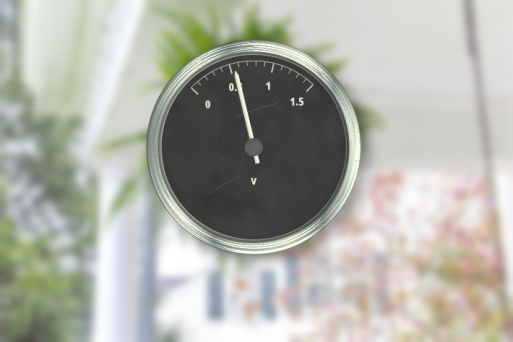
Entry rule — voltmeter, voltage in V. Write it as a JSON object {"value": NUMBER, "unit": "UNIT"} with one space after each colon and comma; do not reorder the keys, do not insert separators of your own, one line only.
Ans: {"value": 0.55, "unit": "V"}
